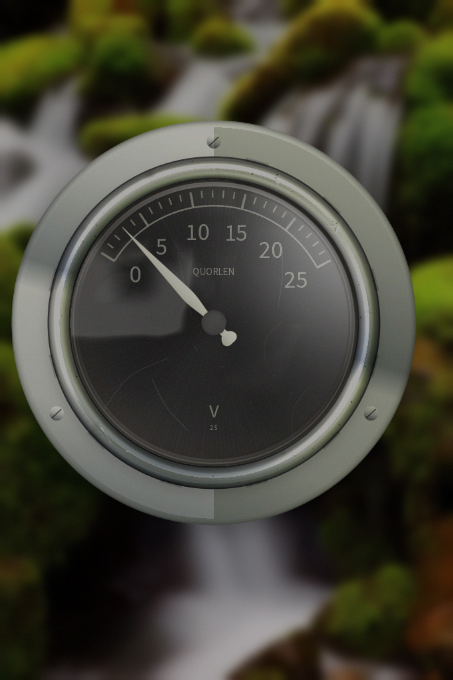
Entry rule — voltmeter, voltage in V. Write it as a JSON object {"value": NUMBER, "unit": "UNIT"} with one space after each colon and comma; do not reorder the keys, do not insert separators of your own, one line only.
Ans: {"value": 3, "unit": "V"}
